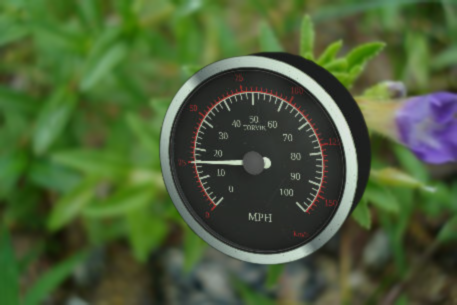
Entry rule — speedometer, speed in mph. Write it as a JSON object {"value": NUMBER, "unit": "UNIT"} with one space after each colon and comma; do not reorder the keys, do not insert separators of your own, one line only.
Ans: {"value": 16, "unit": "mph"}
